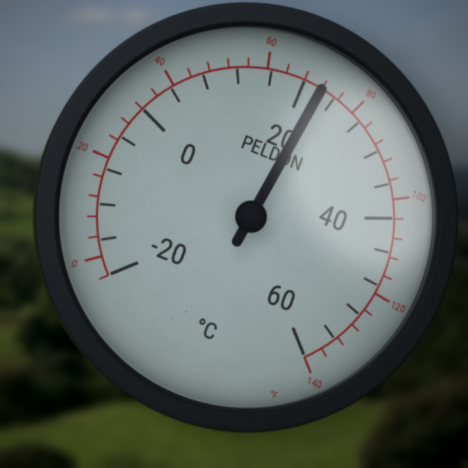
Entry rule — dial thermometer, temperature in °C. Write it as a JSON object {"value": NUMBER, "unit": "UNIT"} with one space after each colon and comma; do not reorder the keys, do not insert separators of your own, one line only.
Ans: {"value": 22, "unit": "°C"}
